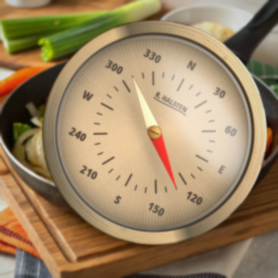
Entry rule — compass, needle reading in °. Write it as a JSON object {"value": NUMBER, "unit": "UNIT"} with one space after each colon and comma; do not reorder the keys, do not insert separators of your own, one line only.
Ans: {"value": 130, "unit": "°"}
